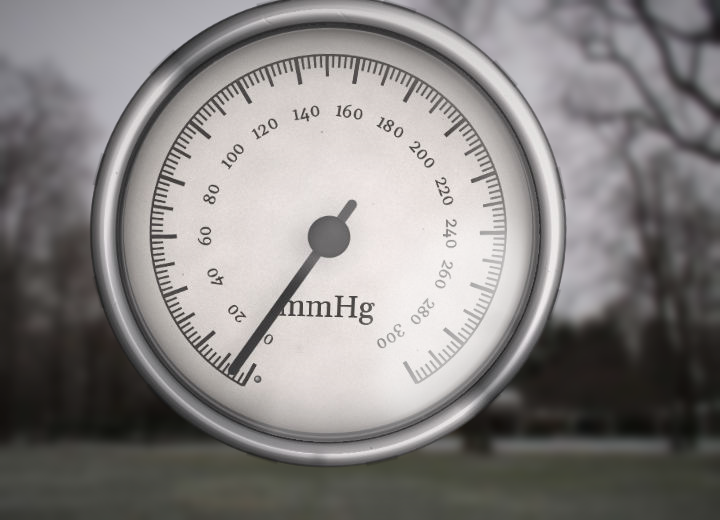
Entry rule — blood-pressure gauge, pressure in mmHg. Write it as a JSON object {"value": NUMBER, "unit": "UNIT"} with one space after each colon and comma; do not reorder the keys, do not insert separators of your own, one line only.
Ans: {"value": 6, "unit": "mmHg"}
